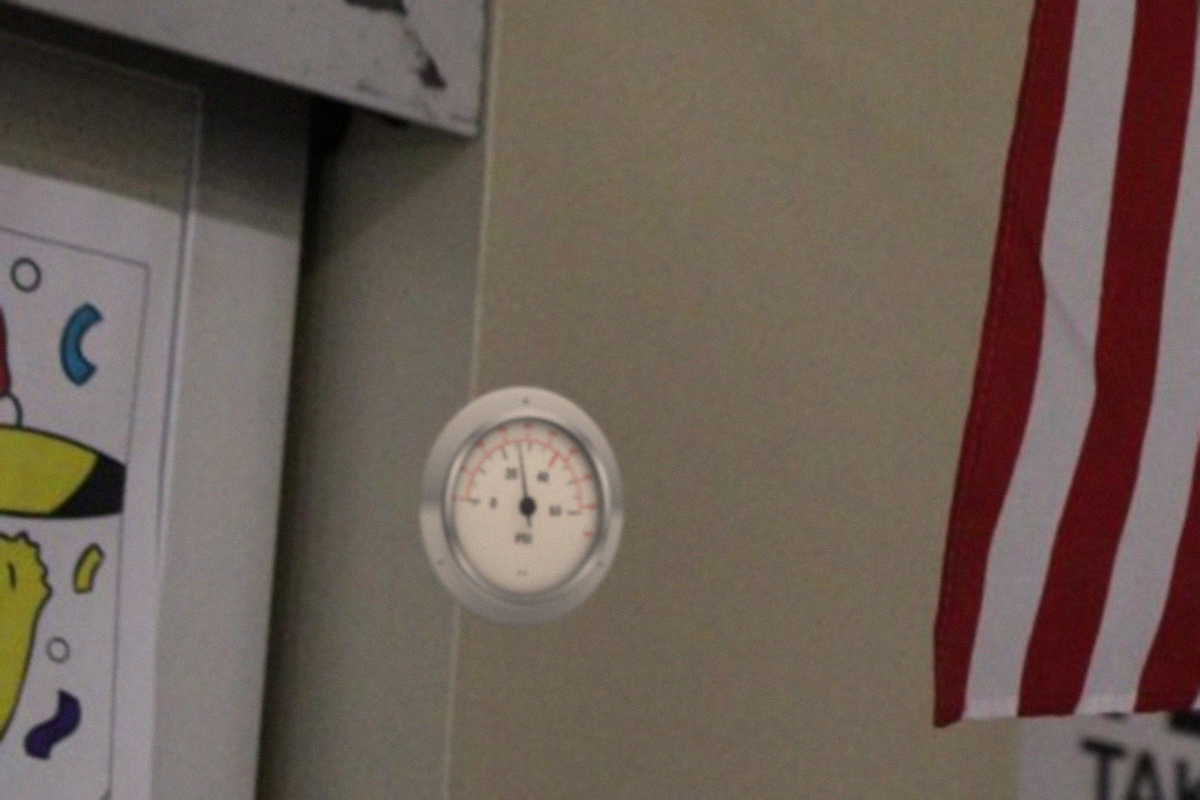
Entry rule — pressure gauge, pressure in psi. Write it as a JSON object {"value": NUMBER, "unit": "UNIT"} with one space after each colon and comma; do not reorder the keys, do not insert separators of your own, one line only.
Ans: {"value": 25, "unit": "psi"}
